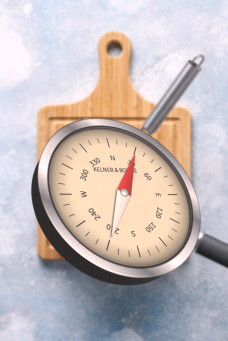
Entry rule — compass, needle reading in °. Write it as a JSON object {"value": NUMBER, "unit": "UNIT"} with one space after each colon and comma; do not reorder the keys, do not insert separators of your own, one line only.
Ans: {"value": 30, "unit": "°"}
